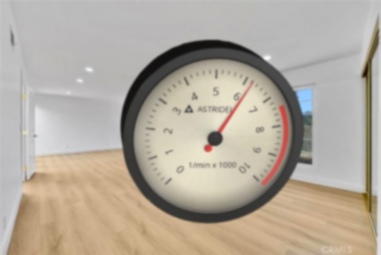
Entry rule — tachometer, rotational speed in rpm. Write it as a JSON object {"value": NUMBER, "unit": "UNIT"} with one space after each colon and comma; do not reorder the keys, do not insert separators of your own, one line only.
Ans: {"value": 6200, "unit": "rpm"}
